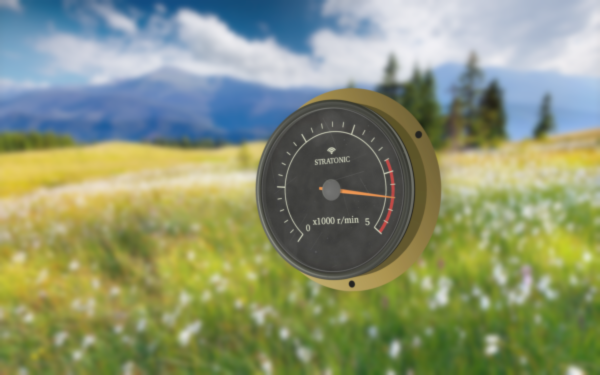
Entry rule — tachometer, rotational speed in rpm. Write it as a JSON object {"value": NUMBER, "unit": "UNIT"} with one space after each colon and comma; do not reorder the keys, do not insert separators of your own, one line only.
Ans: {"value": 4400, "unit": "rpm"}
